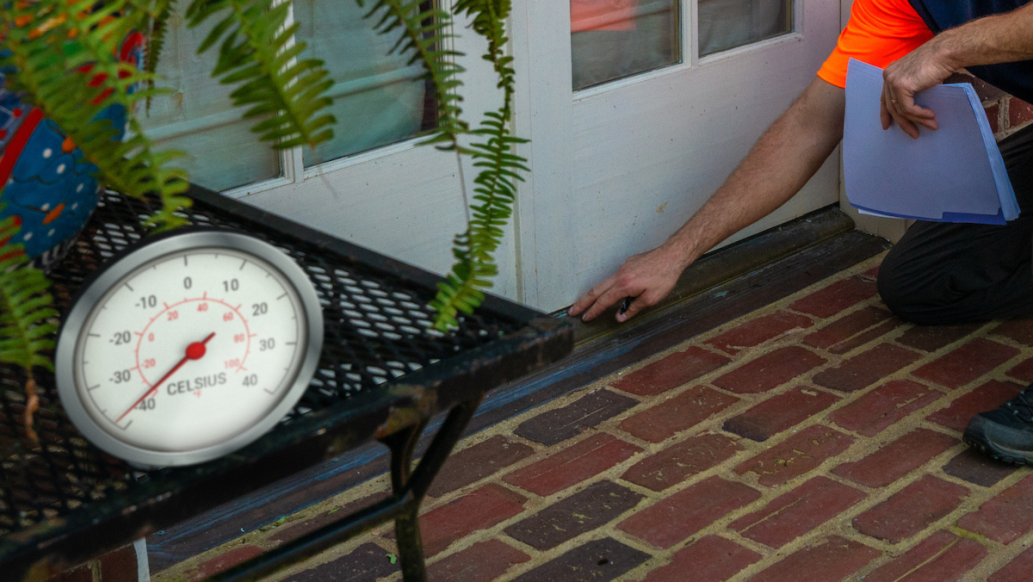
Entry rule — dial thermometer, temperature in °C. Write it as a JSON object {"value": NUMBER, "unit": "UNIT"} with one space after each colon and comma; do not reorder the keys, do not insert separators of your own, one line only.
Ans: {"value": -37.5, "unit": "°C"}
